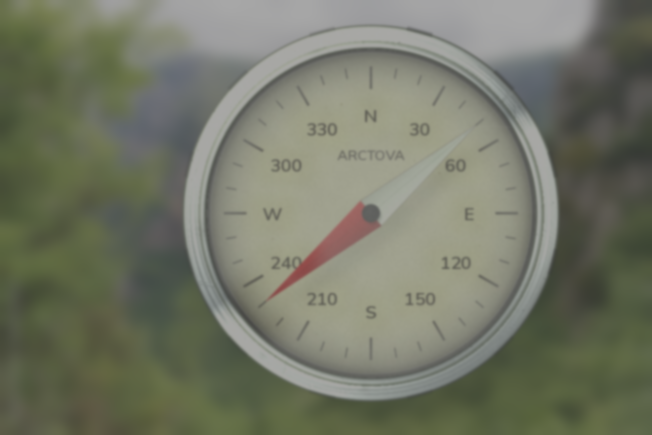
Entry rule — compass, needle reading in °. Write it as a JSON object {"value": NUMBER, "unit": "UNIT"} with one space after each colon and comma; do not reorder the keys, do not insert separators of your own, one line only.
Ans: {"value": 230, "unit": "°"}
